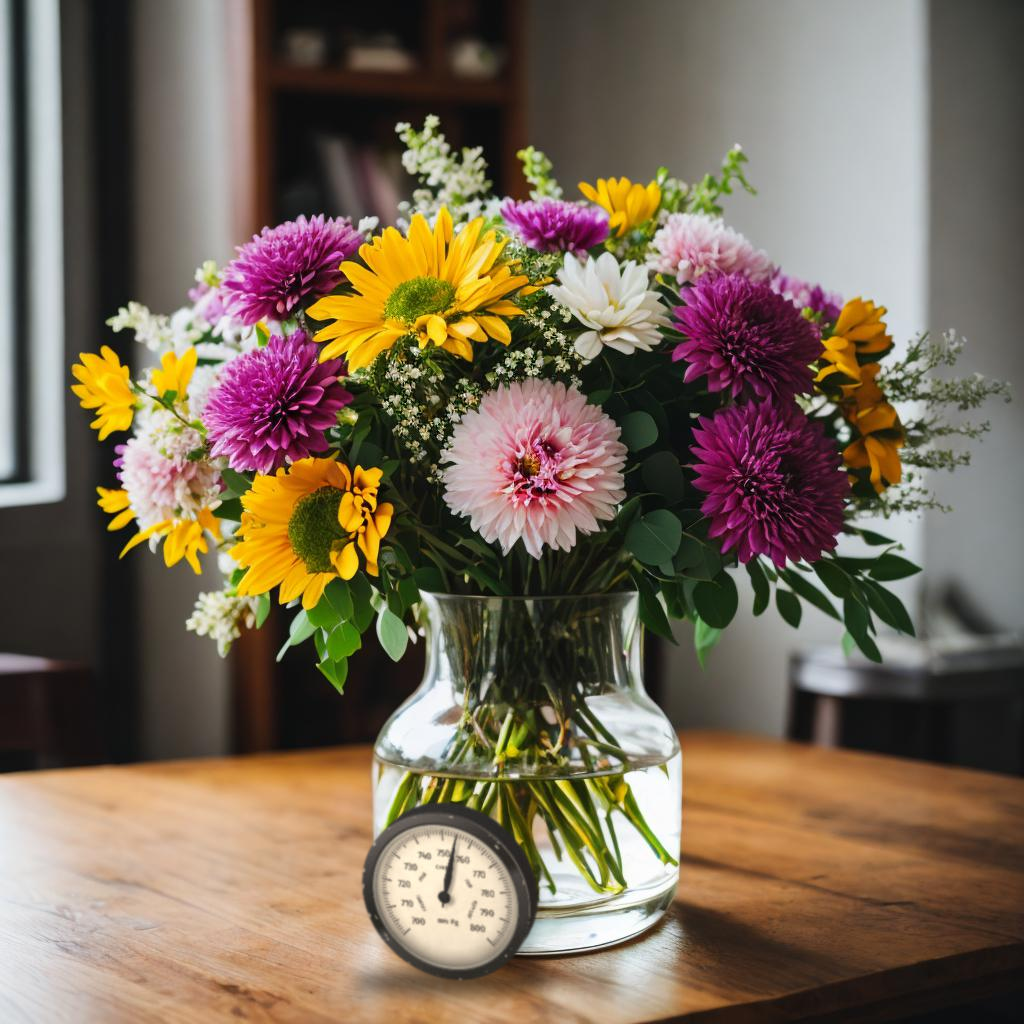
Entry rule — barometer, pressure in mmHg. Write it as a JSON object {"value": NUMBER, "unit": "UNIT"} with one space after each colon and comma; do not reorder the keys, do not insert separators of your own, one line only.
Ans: {"value": 755, "unit": "mmHg"}
